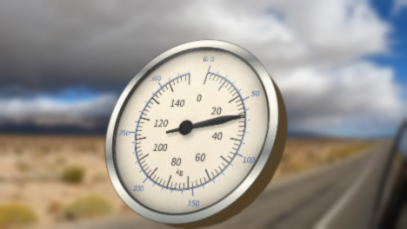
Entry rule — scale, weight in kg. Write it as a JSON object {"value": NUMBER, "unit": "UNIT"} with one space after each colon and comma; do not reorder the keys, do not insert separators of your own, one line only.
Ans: {"value": 30, "unit": "kg"}
